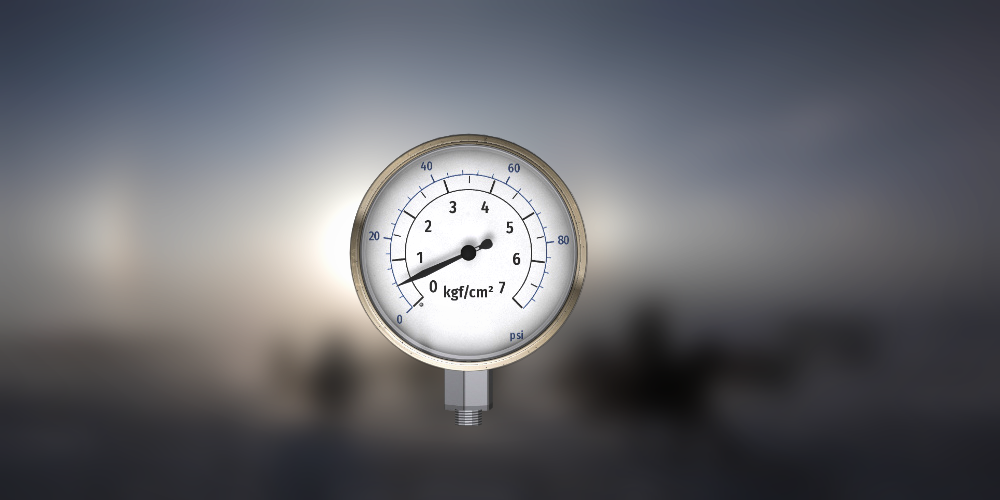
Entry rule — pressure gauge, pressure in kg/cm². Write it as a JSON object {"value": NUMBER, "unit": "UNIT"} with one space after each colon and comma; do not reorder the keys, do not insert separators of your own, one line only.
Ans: {"value": 0.5, "unit": "kg/cm²"}
